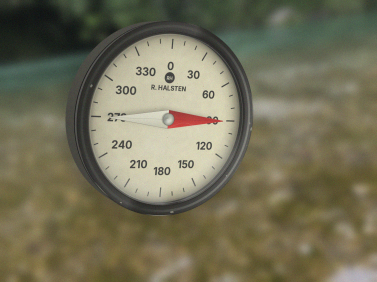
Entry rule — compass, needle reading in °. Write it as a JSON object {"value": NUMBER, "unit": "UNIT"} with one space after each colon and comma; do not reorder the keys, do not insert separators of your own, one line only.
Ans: {"value": 90, "unit": "°"}
